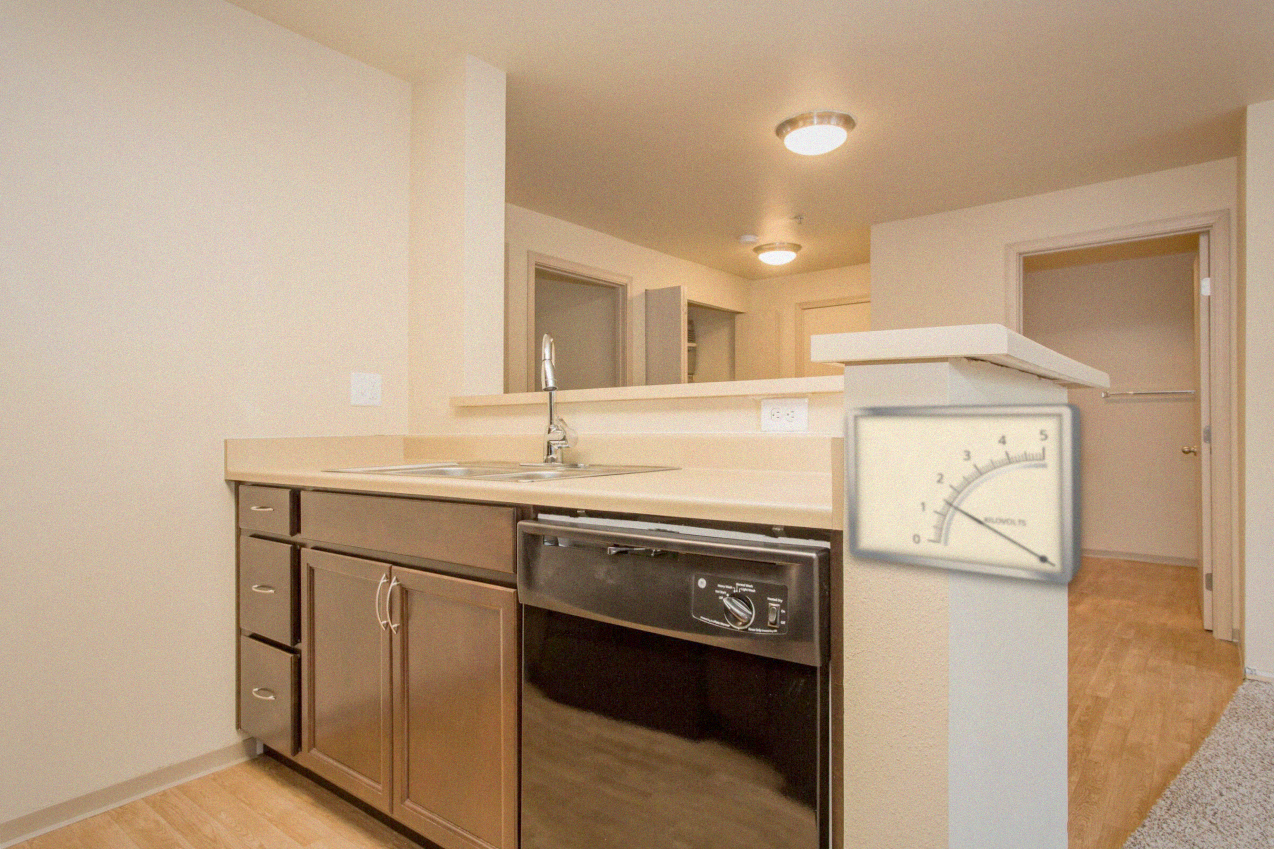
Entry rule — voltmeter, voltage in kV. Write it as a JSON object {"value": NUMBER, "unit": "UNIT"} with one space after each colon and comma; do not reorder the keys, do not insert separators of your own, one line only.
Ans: {"value": 1.5, "unit": "kV"}
